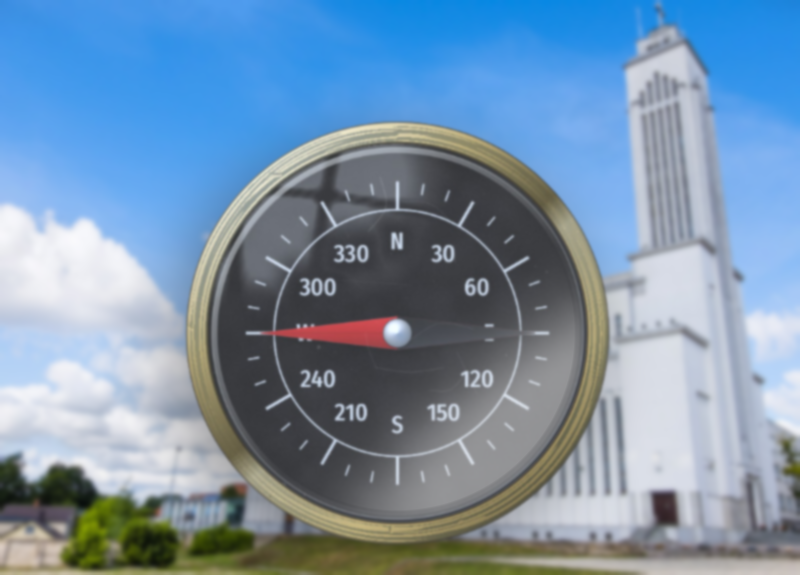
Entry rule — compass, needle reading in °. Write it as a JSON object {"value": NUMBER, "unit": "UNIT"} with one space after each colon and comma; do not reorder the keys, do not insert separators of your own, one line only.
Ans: {"value": 270, "unit": "°"}
